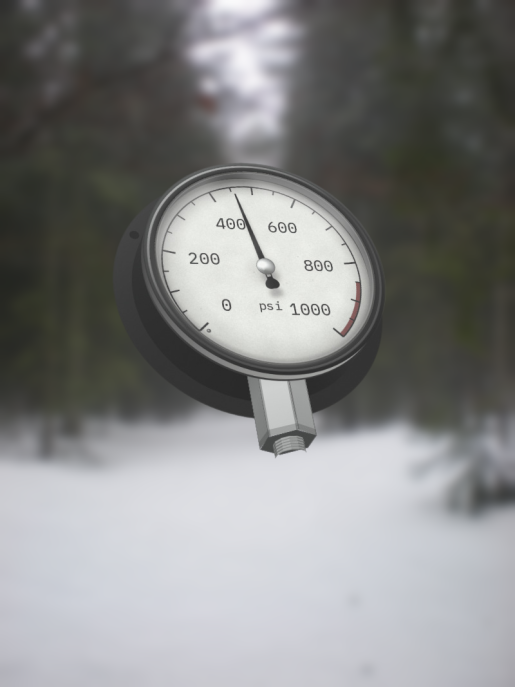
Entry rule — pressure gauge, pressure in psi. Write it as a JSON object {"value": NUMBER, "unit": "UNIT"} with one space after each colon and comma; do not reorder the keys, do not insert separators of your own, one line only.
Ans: {"value": 450, "unit": "psi"}
